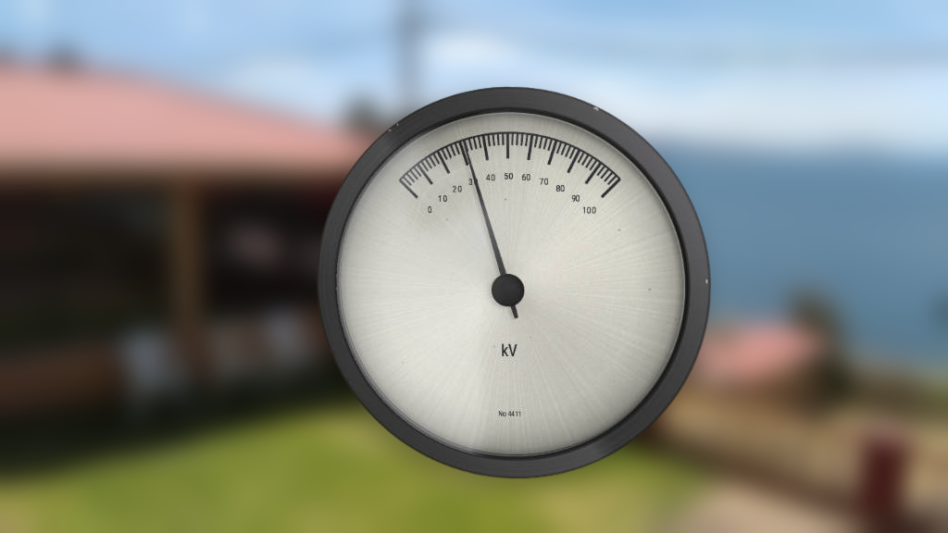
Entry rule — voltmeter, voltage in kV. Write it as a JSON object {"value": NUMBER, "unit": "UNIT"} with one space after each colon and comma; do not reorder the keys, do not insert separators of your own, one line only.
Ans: {"value": 32, "unit": "kV"}
